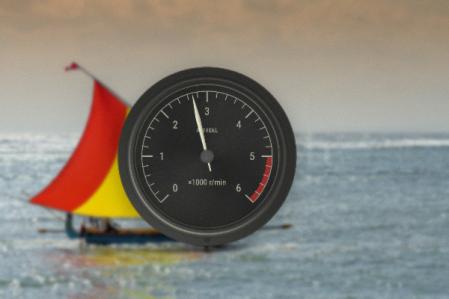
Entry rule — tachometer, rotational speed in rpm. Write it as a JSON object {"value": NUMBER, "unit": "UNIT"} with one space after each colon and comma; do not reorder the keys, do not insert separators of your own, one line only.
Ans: {"value": 2700, "unit": "rpm"}
